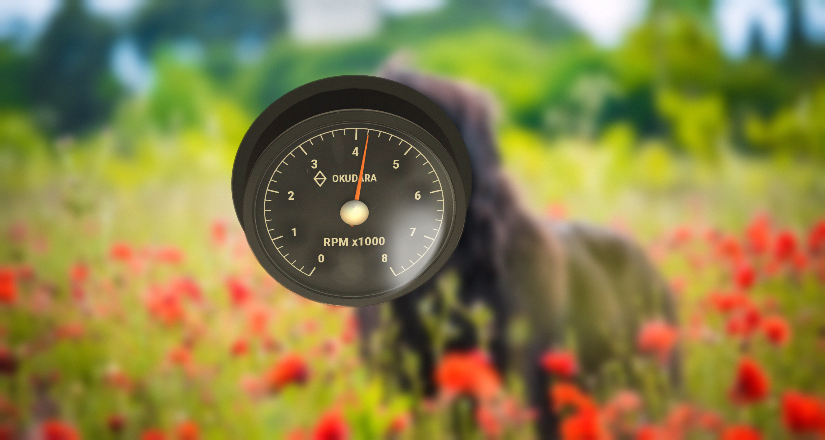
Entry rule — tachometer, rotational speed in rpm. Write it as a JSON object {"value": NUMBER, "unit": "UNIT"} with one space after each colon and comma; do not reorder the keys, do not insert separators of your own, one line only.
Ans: {"value": 4200, "unit": "rpm"}
